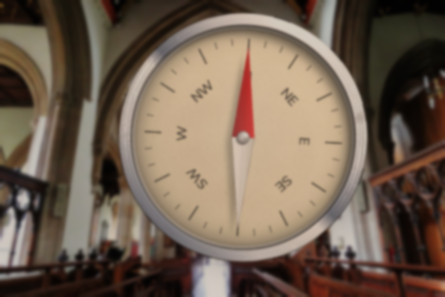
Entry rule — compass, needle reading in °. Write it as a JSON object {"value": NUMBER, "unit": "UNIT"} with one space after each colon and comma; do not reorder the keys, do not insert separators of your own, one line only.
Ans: {"value": 0, "unit": "°"}
